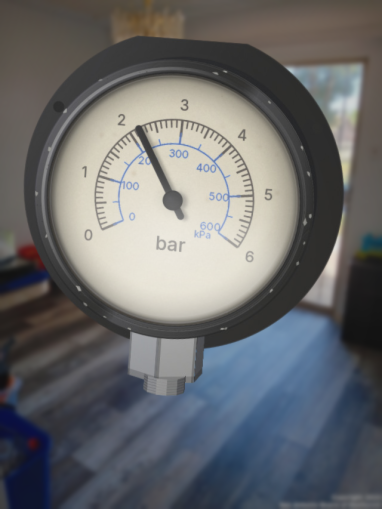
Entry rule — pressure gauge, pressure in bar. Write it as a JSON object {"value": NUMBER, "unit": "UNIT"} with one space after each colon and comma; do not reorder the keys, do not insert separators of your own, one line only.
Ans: {"value": 2.2, "unit": "bar"}
